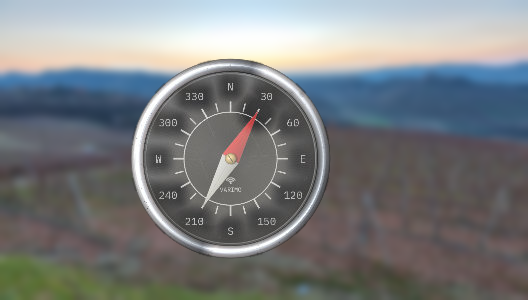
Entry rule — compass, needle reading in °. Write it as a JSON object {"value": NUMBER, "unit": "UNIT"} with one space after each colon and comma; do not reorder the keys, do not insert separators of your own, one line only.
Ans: {"value": 30, "unit": "°"}
